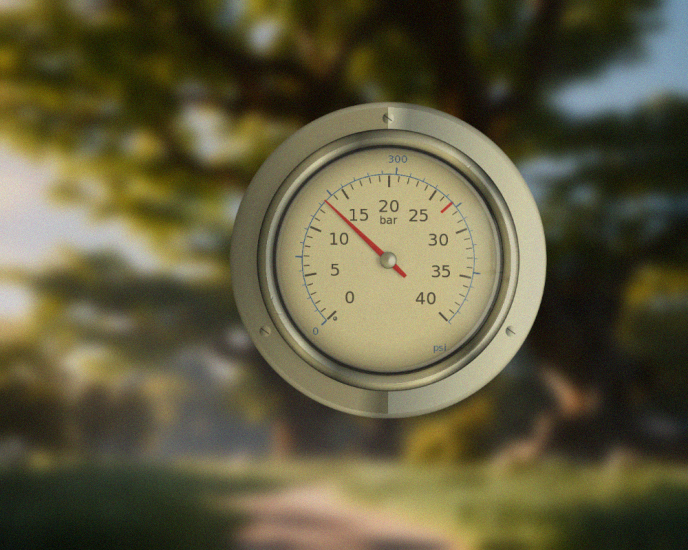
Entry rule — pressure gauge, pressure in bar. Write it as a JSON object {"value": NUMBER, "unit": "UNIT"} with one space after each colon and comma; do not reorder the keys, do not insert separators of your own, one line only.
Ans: {"value": 13, "unit": "bar"}
